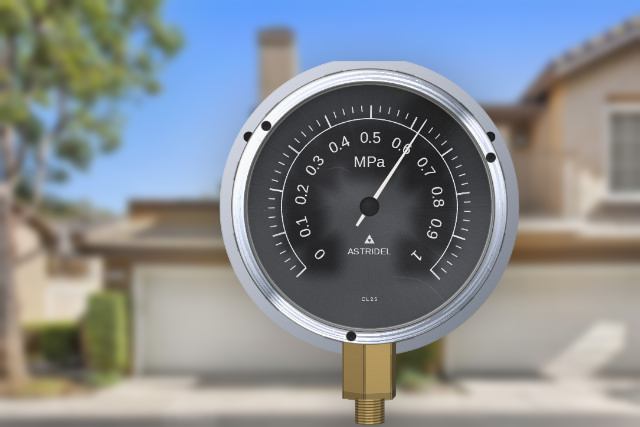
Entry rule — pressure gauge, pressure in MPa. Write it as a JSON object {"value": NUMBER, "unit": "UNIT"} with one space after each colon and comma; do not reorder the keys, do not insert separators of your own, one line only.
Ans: {"value": 0.62, "unit": "MPa"}
